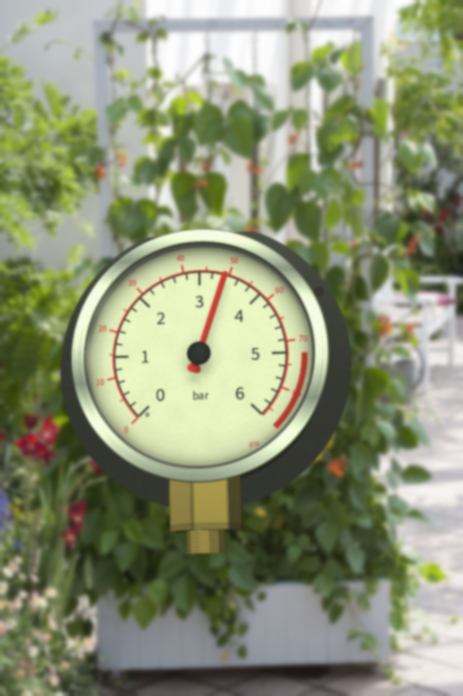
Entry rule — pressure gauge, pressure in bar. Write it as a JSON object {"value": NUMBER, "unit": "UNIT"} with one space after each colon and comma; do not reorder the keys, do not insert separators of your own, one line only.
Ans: {"value": 3.4, "unit": "bar"}
